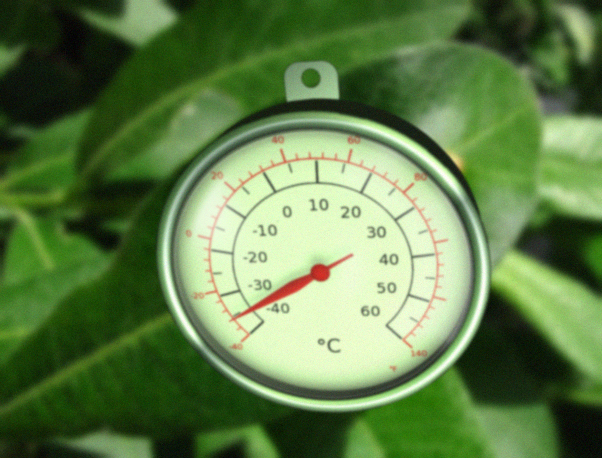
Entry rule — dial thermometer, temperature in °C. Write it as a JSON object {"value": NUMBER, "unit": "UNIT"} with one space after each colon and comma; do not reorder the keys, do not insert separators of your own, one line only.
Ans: {"value": -35, "unit": "°C"}
